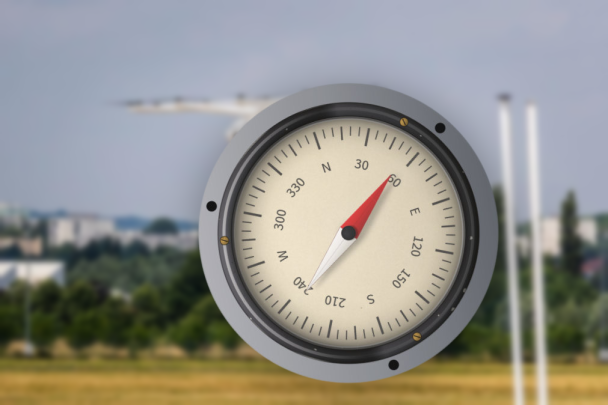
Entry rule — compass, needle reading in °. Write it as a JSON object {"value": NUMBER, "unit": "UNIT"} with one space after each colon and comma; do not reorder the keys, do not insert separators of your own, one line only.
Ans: {"value": 55, "unit": "°"}
